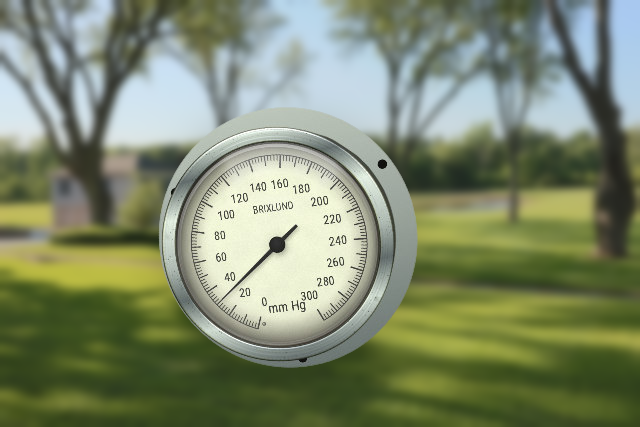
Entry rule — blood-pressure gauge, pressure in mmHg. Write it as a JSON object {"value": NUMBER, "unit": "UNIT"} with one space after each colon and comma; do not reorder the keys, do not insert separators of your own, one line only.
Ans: {"value": 30, "unit": "mmHg"}
